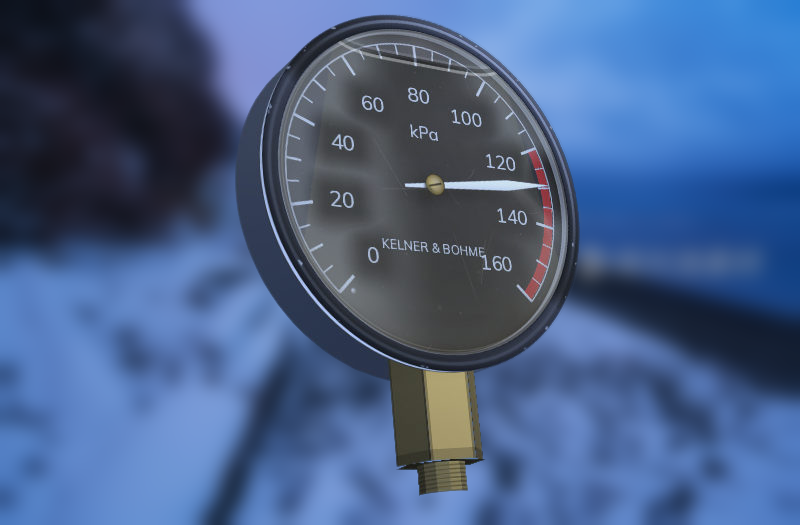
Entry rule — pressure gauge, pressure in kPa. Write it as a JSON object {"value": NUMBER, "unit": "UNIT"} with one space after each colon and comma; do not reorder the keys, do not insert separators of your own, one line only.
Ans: {"value": 130, "unit": "kPa"}
